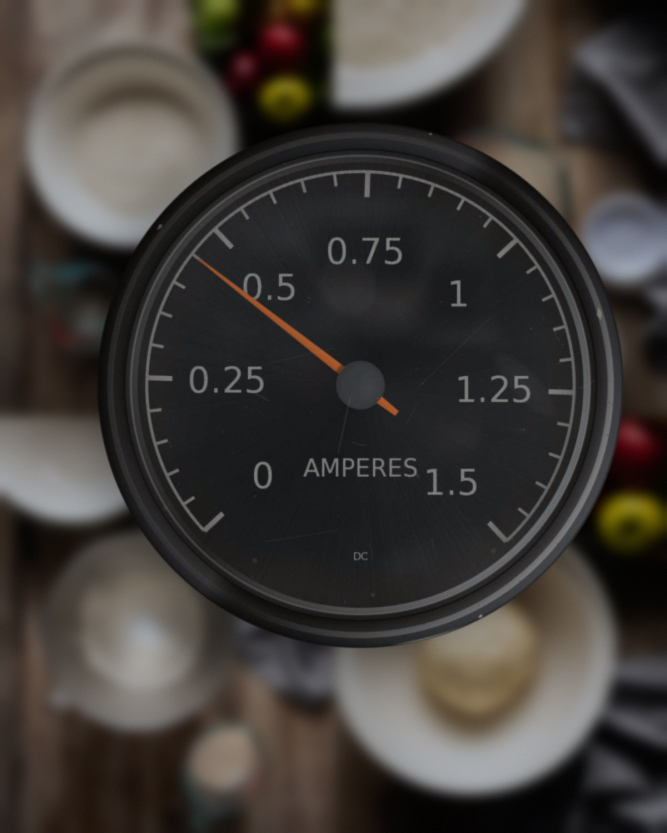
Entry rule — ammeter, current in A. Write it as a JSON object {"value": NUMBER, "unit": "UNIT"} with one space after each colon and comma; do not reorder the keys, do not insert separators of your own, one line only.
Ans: {"value": 0.45, "unit": "A"}
